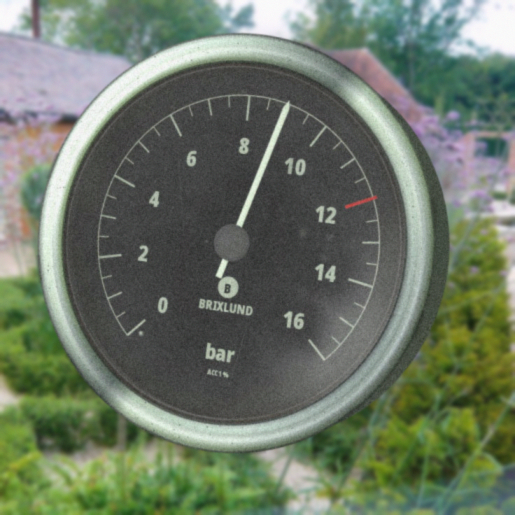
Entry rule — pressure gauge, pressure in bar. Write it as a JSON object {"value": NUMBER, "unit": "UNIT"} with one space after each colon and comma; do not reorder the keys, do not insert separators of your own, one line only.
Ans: {"value": 9, "unit": "bar"}
